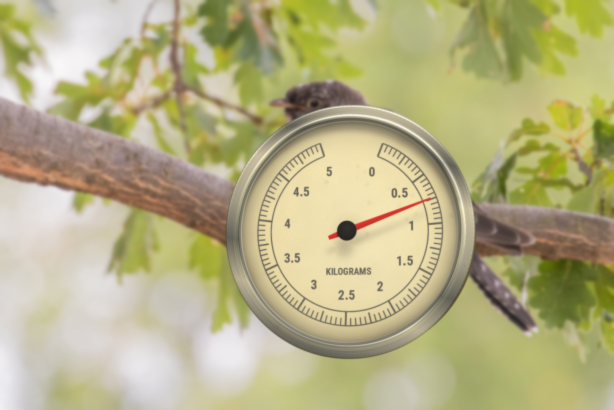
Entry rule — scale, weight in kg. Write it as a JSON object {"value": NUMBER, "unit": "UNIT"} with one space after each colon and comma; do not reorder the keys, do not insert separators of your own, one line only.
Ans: {"value": 0.75, "unit": "kg"}
